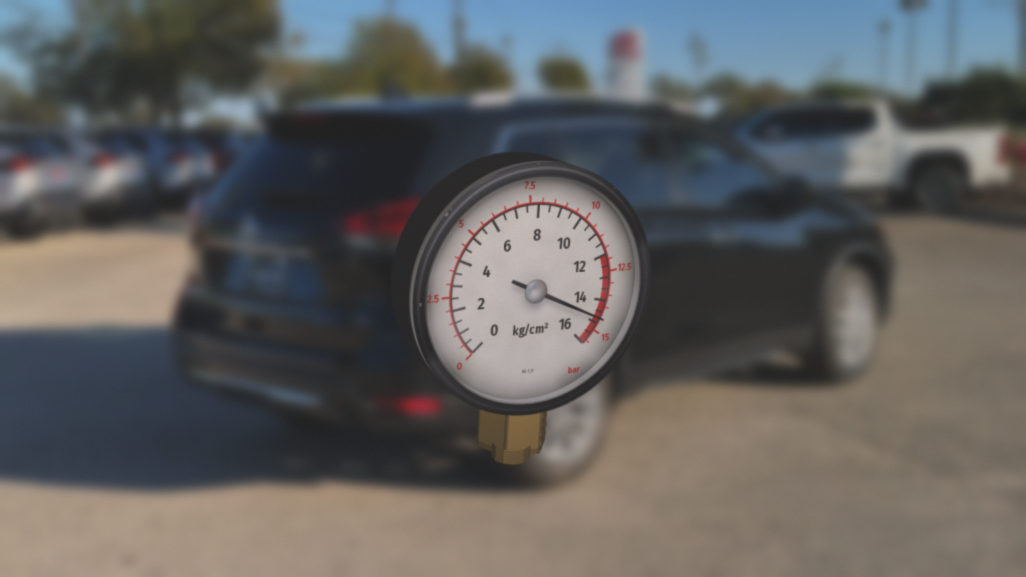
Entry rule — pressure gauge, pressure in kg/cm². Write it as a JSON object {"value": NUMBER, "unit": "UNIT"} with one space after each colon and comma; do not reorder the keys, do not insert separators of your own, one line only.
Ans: {"value": 14.75, "unit": "kg/cm²"}
